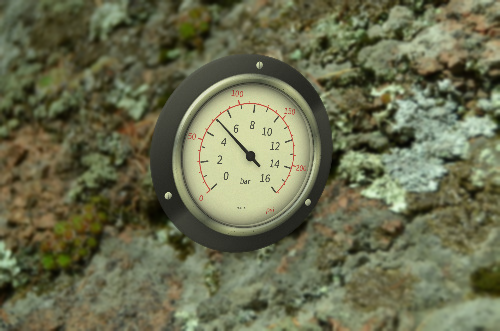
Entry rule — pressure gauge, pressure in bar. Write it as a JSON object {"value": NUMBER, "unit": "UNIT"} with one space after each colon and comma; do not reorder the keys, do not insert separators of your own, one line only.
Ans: {"value": 5, "unit": "bar"}
